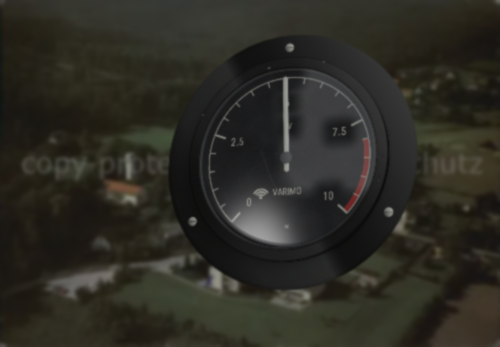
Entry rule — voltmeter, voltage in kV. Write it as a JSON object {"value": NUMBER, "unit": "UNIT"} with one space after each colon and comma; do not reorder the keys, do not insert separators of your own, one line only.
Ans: {"value": 5, "unit": "kV"}
